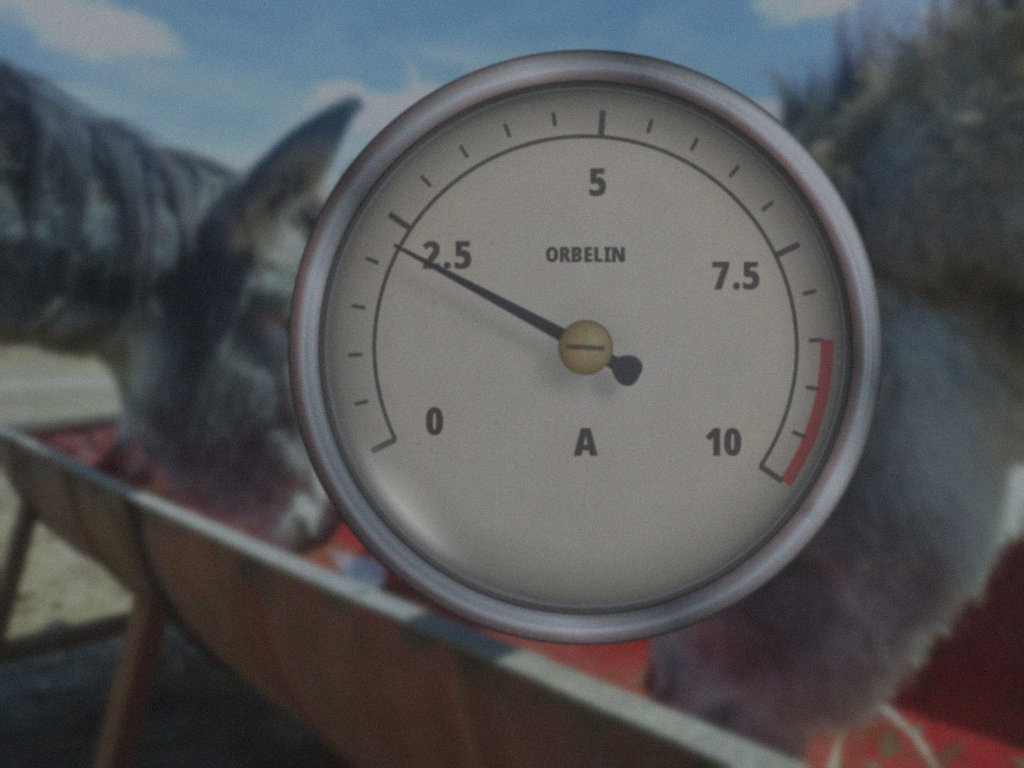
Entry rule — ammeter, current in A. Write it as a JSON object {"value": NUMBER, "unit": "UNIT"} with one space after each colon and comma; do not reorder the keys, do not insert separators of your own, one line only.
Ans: {"value": 2.25, "unit": "A"}
